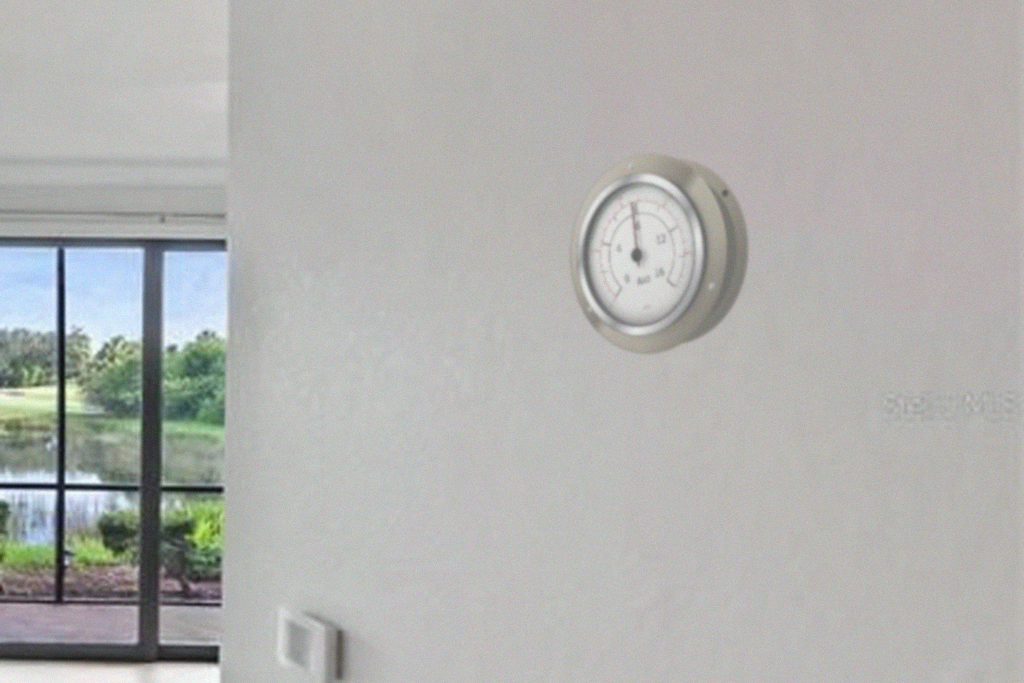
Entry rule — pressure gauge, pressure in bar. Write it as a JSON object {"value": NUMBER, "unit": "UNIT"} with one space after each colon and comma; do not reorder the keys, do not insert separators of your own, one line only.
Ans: {"value": 8, "unit": "bar"}
